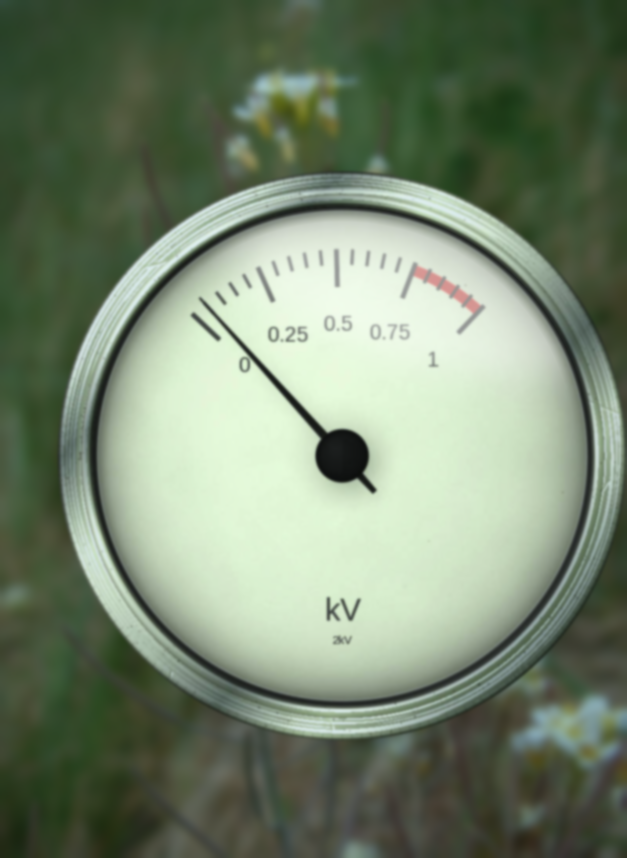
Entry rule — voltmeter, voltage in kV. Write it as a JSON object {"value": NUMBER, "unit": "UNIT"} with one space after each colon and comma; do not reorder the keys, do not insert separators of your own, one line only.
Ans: {"value": 0.05, "unit": "kV"}
